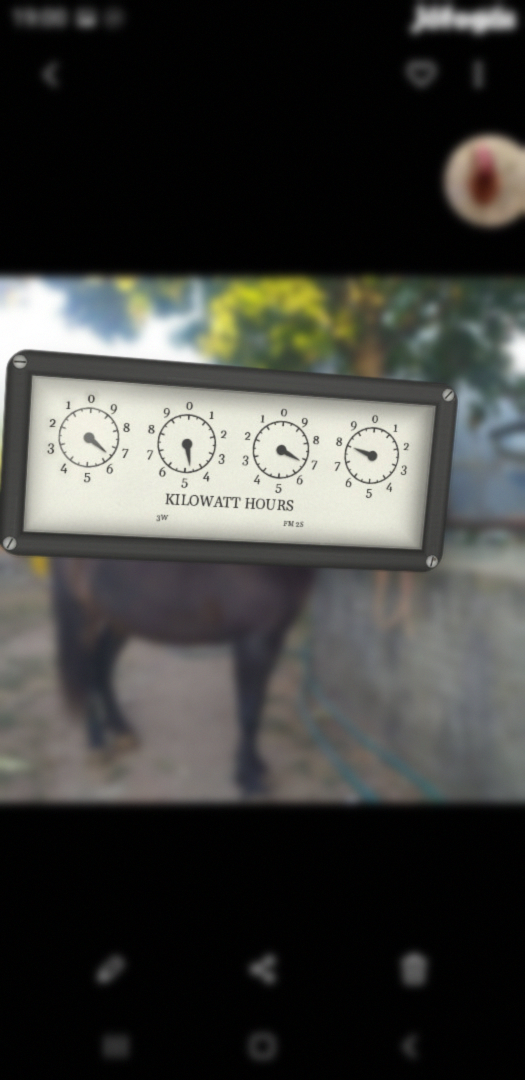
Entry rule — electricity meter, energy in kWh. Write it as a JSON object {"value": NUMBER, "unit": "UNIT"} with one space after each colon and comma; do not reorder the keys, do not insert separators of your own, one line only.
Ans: {"value": 6468, "unit": "kWh"}
